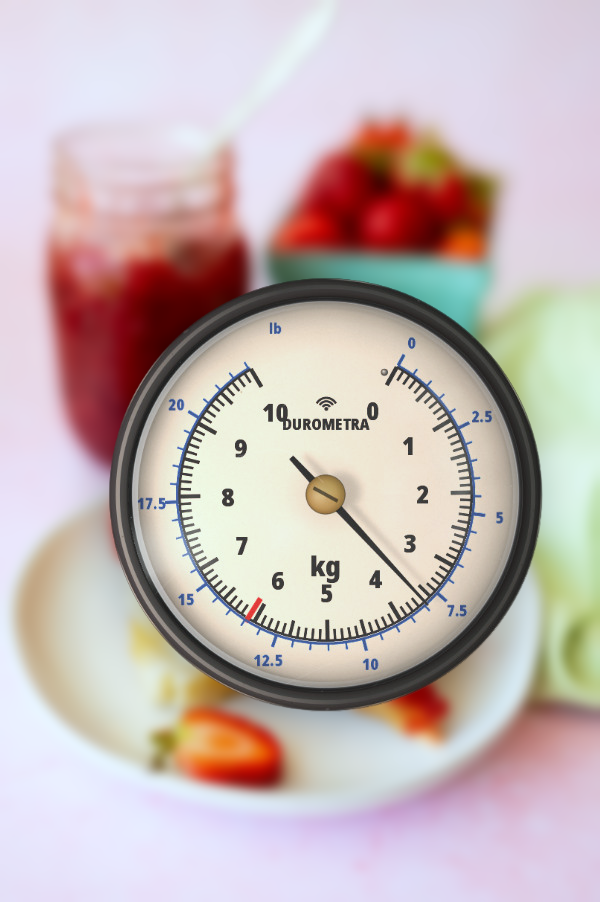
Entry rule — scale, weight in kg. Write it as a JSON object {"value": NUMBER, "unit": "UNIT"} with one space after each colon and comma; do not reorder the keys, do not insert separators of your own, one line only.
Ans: {"value": 3.6, "unit": "kg"}
